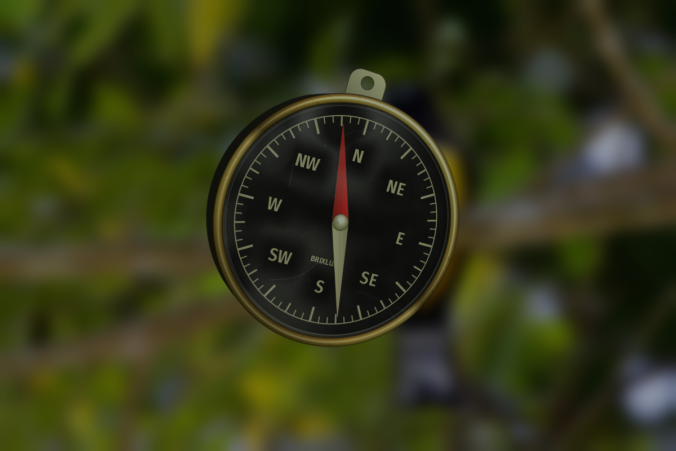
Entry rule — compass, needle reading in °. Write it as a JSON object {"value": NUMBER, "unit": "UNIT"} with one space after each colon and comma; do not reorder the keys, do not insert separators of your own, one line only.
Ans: {"value": 345, "unit": "°"}
